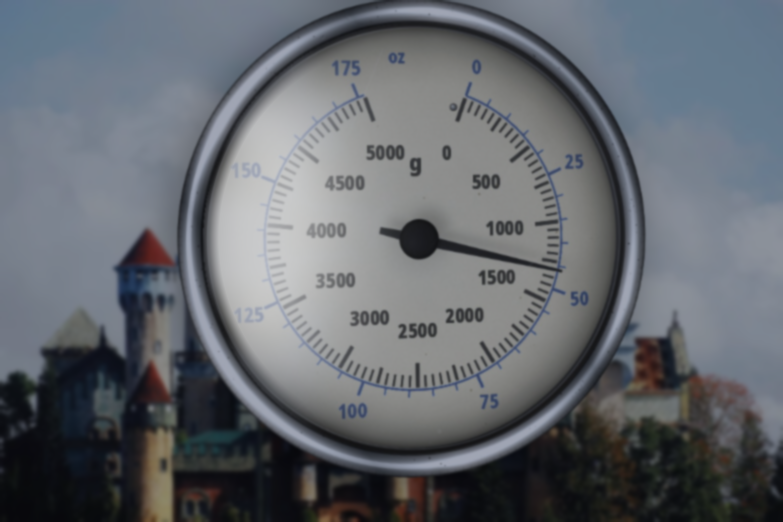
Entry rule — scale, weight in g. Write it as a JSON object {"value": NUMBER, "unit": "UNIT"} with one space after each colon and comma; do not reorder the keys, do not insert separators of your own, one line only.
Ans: {"value": 1300, "unit": "g"}
